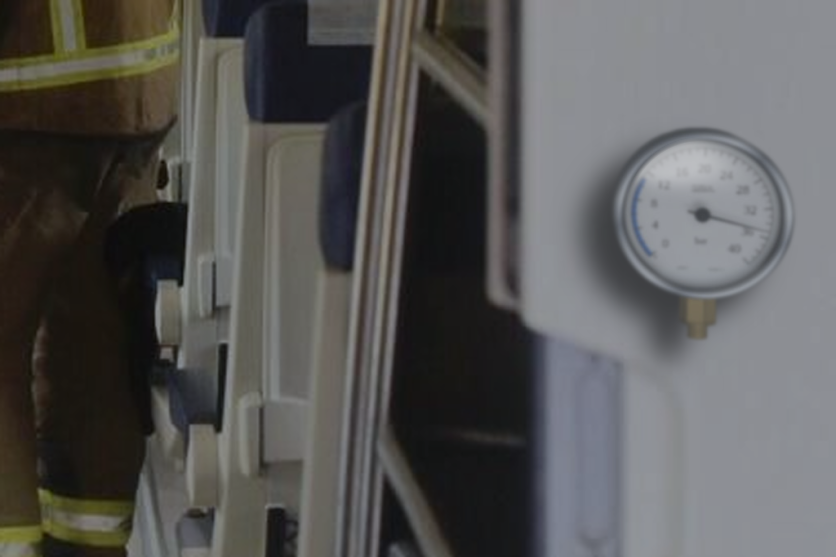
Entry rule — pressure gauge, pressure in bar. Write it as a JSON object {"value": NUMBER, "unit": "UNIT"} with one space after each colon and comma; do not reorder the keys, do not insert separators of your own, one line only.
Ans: {"value": 35, "unit": "bar"}
